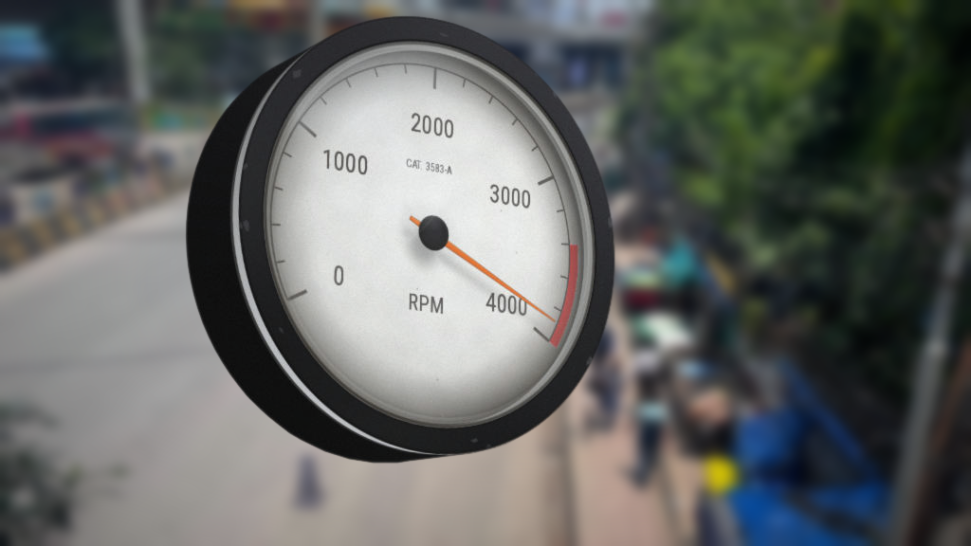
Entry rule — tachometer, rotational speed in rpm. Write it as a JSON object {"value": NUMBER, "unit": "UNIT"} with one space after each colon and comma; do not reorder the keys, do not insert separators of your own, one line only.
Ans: {"value": 3900, "unit": "rpm"}
